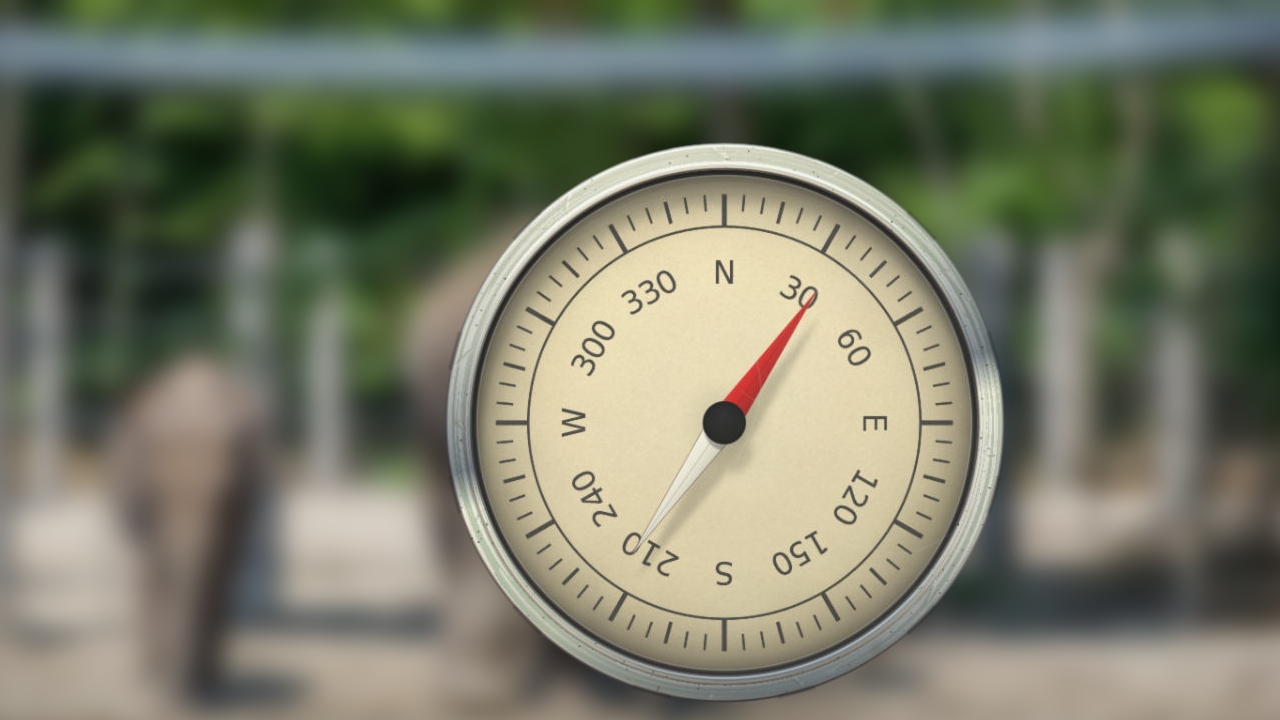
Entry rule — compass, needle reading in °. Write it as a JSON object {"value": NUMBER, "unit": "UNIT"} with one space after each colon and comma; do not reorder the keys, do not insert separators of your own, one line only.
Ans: {"value": 35, "unit": "°"}
